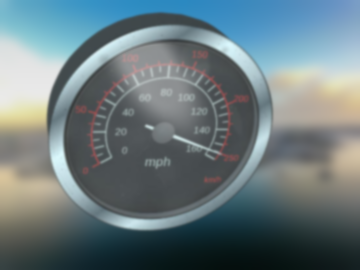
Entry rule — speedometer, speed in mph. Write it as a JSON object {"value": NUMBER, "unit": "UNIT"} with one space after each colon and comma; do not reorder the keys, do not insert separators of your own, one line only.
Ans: {"value": 155, "unit": "mph"}
